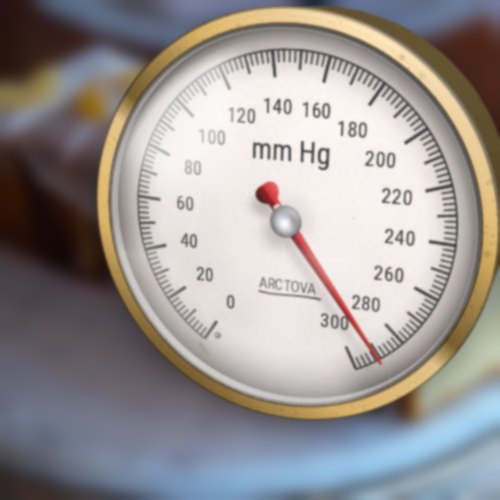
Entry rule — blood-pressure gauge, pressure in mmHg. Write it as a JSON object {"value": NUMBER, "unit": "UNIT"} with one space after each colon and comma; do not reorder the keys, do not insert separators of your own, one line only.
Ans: {"value": 290, "unit": "mmHg"}
